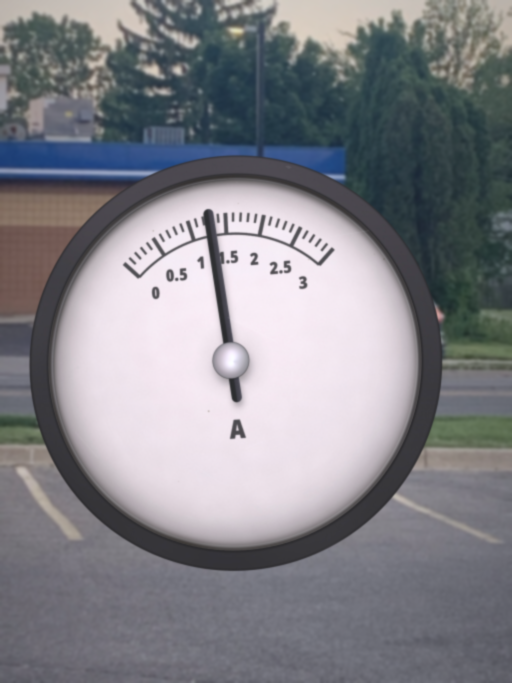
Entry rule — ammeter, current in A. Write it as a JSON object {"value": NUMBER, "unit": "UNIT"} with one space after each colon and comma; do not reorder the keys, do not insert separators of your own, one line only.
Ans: {"value": 1.3, "unit": "A"}
